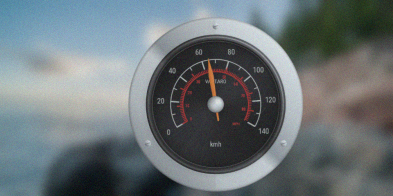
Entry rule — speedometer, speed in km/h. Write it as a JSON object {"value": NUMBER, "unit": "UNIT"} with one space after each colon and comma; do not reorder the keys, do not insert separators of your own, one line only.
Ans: {"value": 65, "unit": "km/h"}
